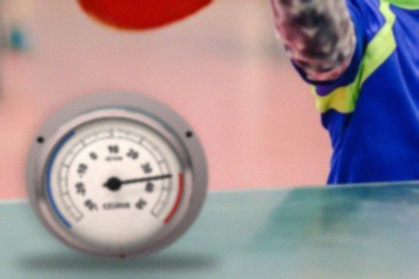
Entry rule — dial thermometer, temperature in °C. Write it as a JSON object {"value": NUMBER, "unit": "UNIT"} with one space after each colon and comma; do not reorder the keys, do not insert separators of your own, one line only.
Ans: {"value": 35, "unit": "°C"}
